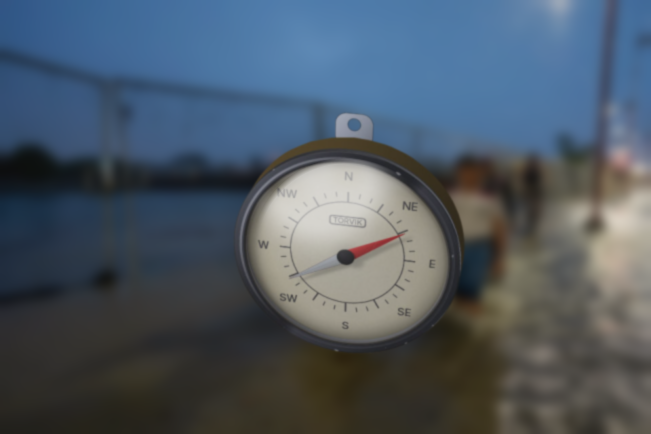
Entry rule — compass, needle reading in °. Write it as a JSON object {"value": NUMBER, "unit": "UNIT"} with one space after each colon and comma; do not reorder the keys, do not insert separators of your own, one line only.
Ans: {"value": 60, "unit": "°"}
